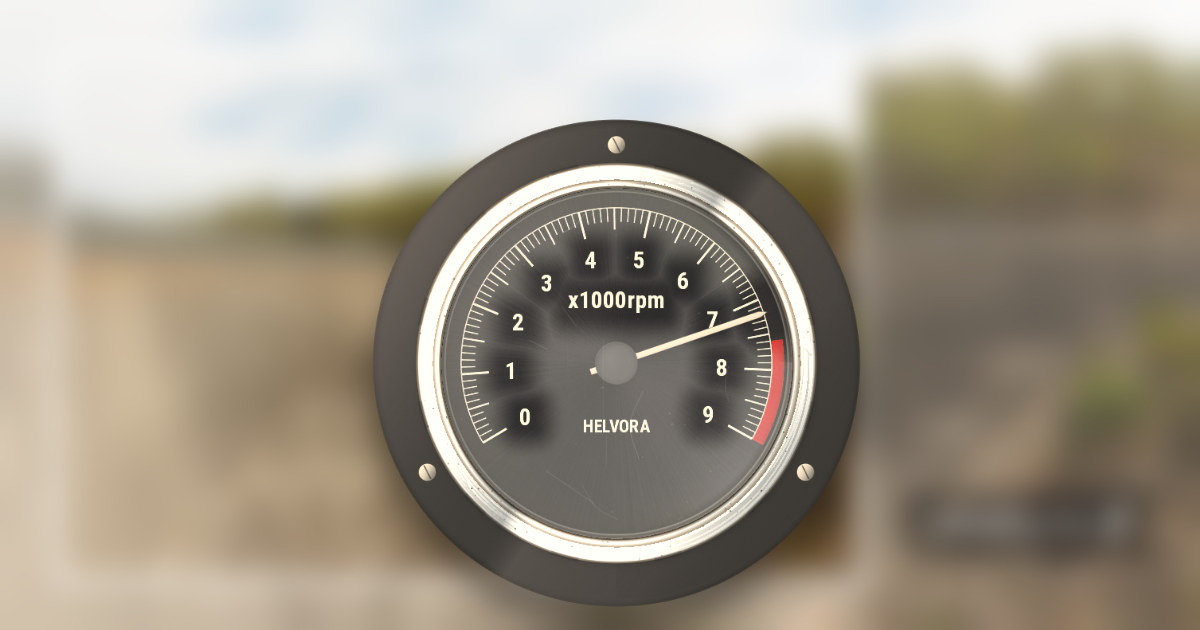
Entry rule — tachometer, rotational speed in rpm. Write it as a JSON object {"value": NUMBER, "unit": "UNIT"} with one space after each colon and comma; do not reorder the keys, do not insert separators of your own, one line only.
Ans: {"value": 7200, "unit": "rpm"}
